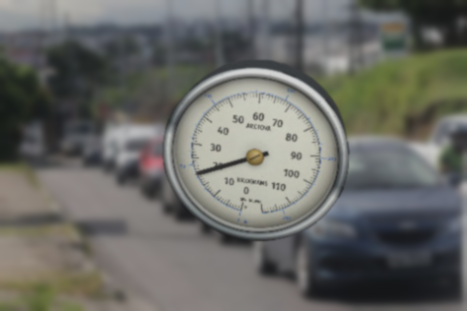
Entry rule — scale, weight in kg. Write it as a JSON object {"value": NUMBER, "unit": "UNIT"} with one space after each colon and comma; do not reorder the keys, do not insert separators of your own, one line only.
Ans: {"value": 20, "unit": "kg"}
